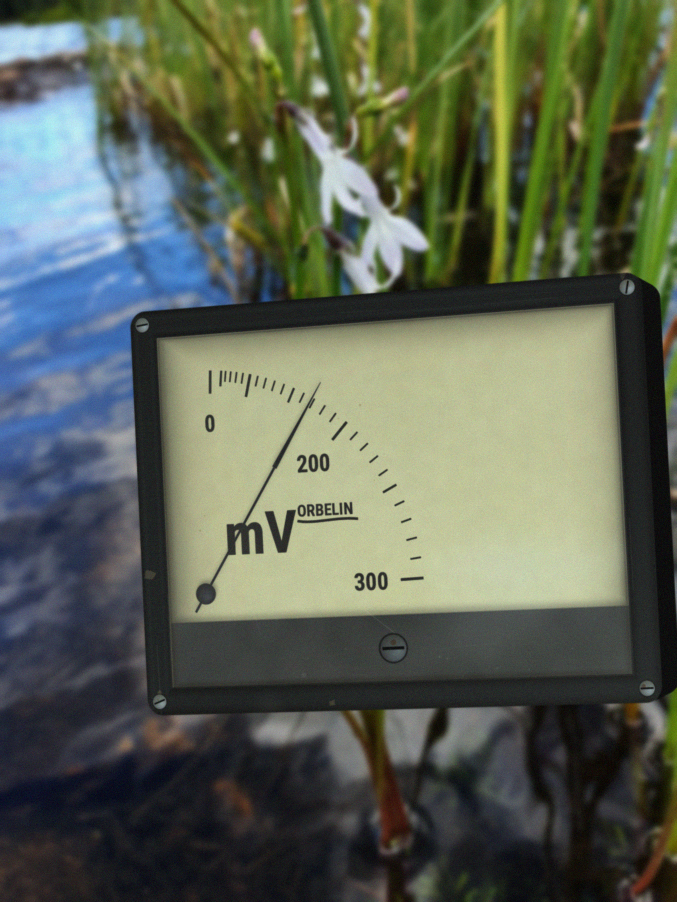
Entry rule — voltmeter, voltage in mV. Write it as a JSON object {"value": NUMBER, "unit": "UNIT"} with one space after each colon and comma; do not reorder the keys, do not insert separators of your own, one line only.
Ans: {"value": 170, "unit": "mV"}
